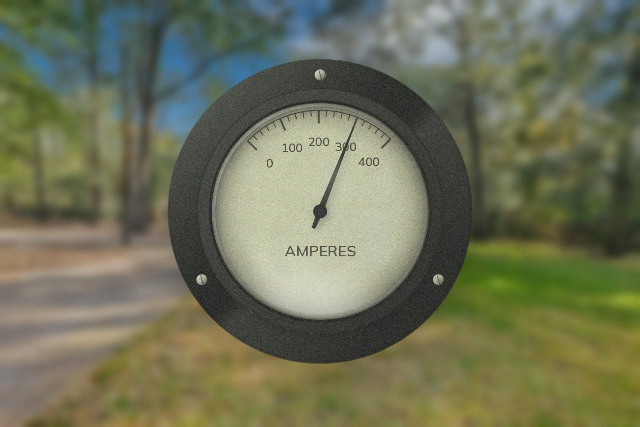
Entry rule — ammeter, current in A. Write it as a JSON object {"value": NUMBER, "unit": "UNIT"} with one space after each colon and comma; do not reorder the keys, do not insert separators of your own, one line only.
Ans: {"value": 300, "unit": "A"}
